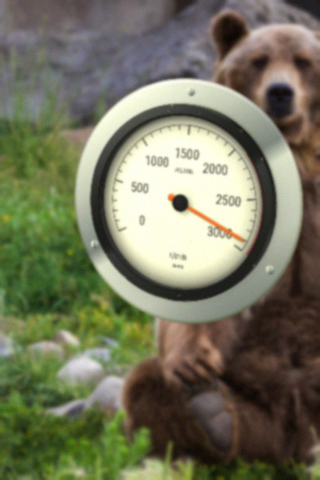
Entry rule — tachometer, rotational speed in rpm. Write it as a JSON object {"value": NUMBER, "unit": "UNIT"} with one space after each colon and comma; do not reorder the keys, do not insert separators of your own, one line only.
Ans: {"value": 2900, "unit": "rpm"}
